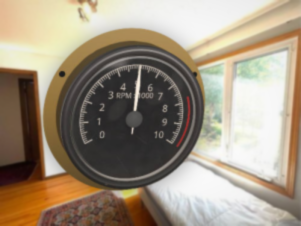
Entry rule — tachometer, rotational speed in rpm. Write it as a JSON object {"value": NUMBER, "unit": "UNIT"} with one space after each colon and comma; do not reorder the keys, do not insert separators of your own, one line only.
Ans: {"value": 5000, "unit": "rpm"}
